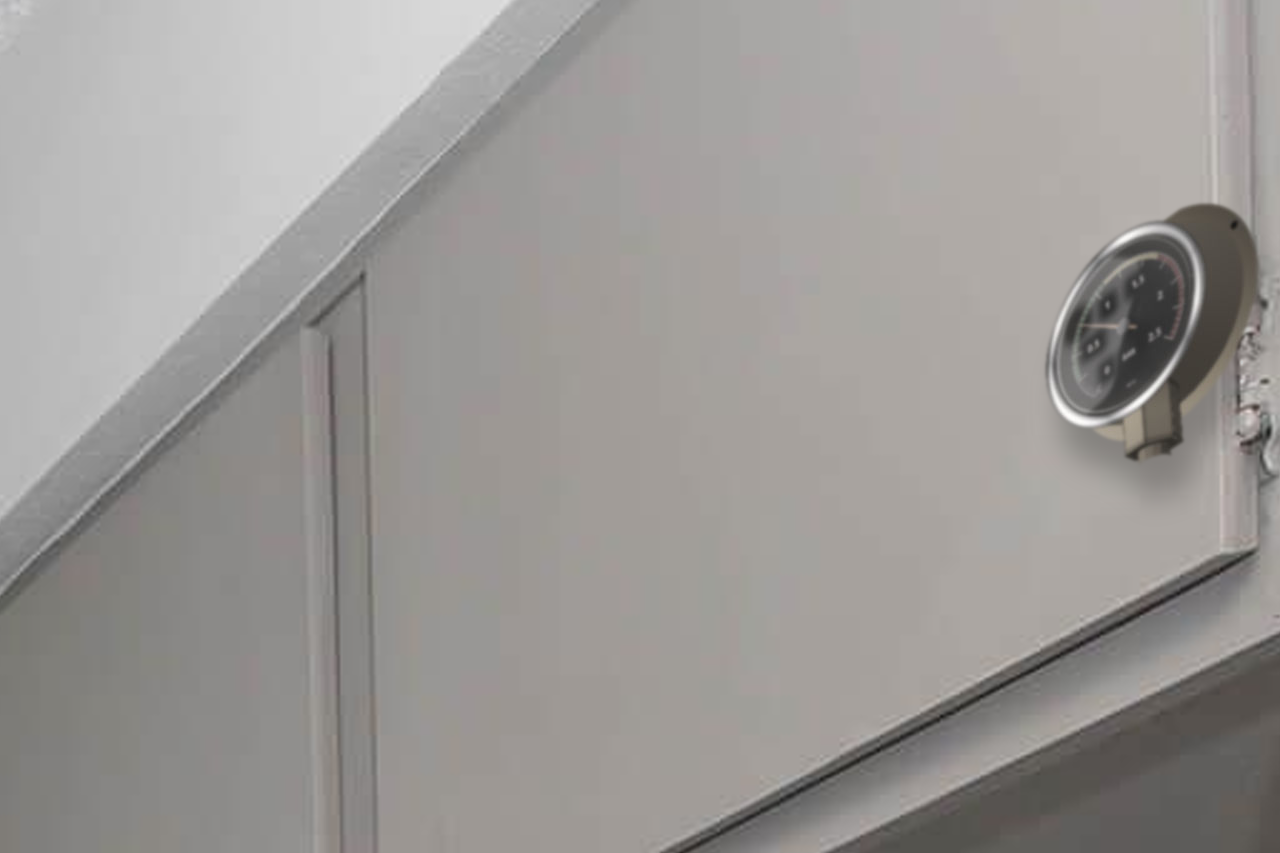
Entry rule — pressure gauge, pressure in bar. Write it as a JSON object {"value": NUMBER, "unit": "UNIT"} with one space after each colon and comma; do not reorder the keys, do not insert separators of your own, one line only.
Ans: {"value": 0.75, "unit": "bar"}
